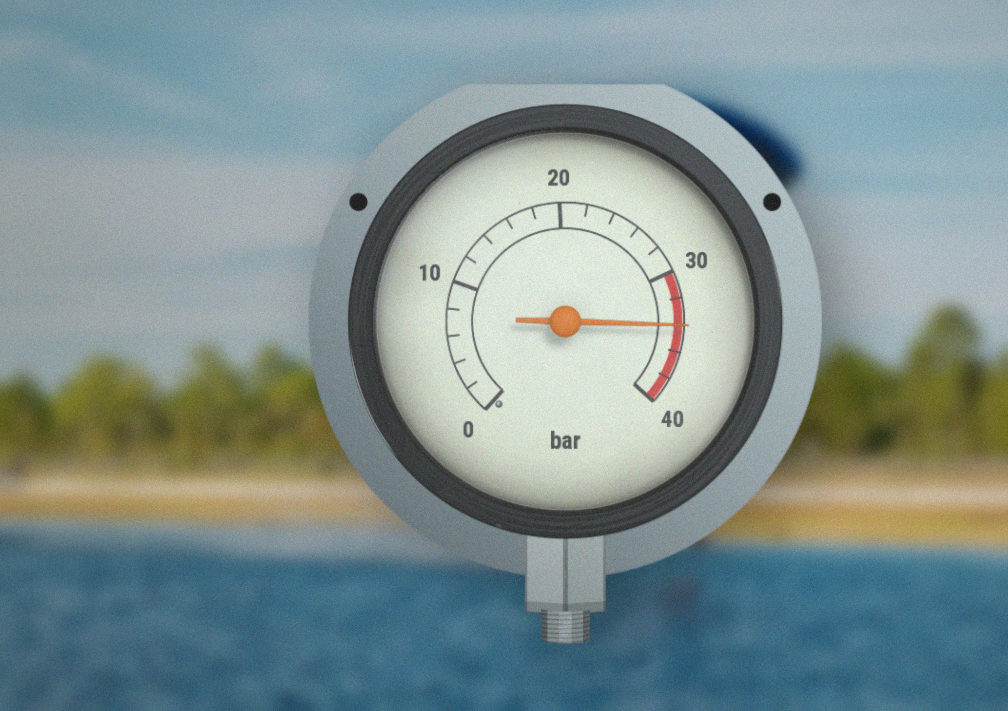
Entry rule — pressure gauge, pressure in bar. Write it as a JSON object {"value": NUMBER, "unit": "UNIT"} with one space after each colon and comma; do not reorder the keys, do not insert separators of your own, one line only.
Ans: {"value": 34, "unit": "bar"}
